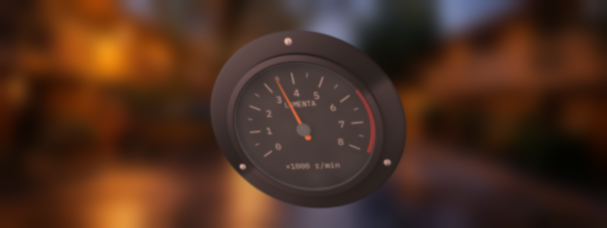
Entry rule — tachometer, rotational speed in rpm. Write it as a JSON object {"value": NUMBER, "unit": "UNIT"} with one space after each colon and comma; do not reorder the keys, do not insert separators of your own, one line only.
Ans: {"value": 3500, "unit": "rpm"}
